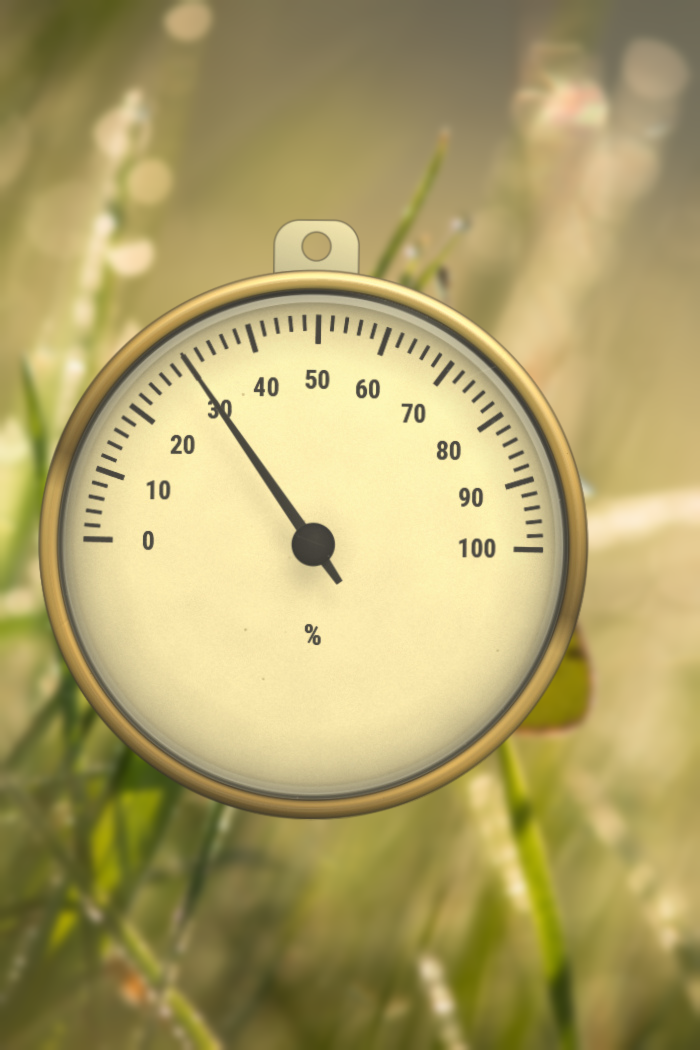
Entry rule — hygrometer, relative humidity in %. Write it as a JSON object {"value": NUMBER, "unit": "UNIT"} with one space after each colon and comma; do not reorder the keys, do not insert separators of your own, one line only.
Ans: {"value": 30, "unit": "%"}
